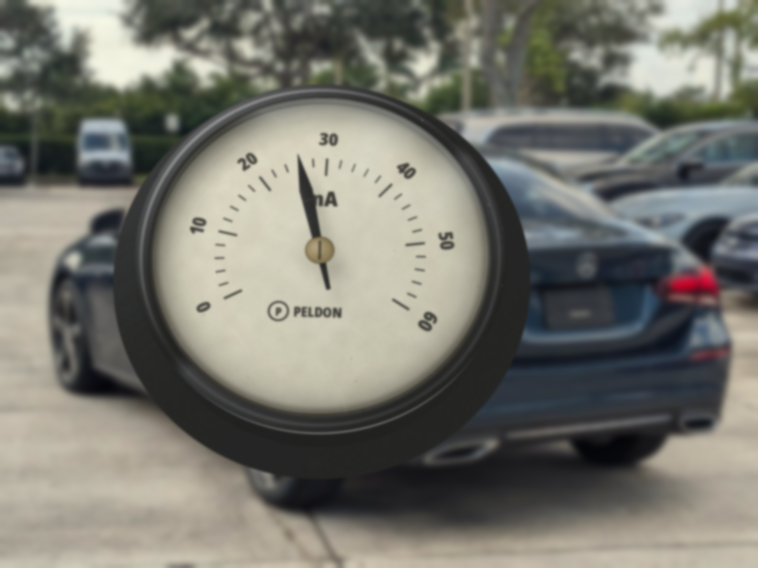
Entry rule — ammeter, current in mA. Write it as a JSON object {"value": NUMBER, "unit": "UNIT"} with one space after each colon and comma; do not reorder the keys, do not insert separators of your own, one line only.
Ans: {"value": 26, "unit": "mA"}
